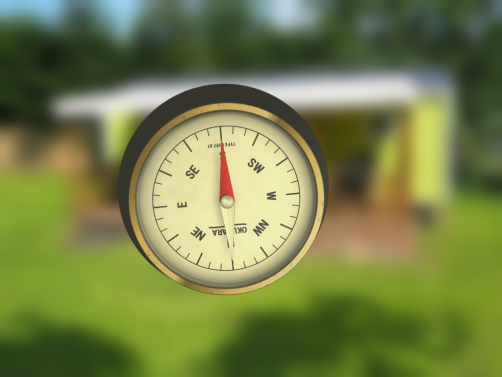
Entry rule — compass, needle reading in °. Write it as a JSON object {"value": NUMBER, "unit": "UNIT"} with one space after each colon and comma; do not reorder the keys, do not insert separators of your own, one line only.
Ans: {"value": 180, "unit": "°"}
